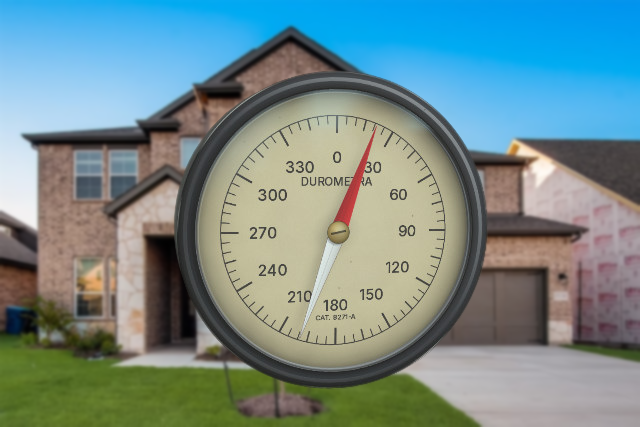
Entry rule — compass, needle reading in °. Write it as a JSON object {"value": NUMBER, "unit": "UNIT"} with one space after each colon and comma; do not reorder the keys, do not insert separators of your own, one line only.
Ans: {"value": 20, "unit": "°"}
